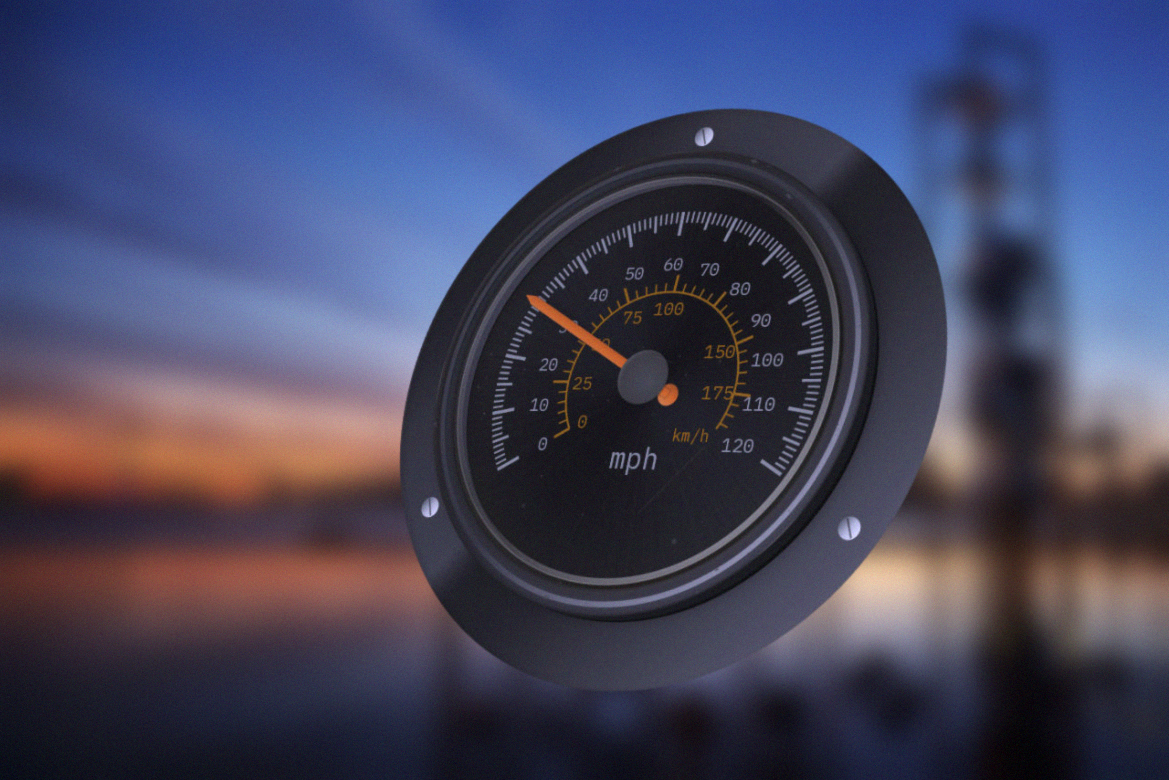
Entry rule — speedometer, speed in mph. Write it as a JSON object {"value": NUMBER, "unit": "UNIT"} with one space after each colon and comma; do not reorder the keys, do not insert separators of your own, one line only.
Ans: {"value": 30, "unit": "mph"}
